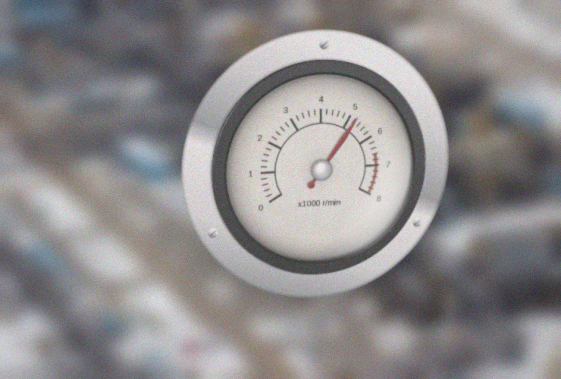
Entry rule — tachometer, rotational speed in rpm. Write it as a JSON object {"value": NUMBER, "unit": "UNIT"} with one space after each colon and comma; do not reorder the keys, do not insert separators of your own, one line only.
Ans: {"value": 5200, "unit": "rpm"}
